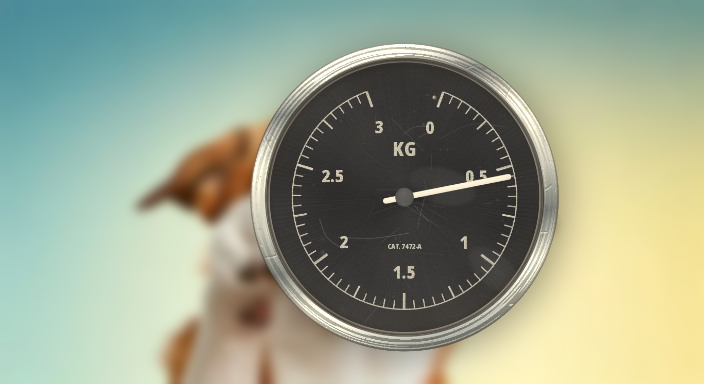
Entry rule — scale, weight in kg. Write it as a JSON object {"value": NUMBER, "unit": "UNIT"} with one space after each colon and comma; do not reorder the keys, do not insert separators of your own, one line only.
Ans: {"value": 0.55, "unit": "kg"}
